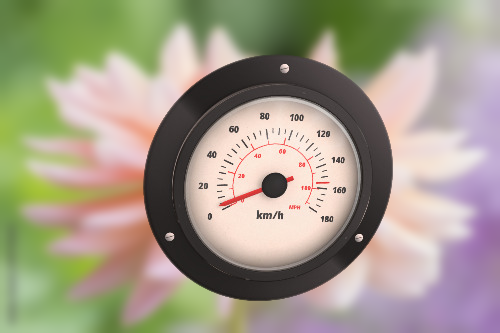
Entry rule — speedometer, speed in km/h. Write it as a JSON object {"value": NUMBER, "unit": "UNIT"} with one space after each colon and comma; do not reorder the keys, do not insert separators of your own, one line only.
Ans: {"value": 5, "unit": "km/h"}
